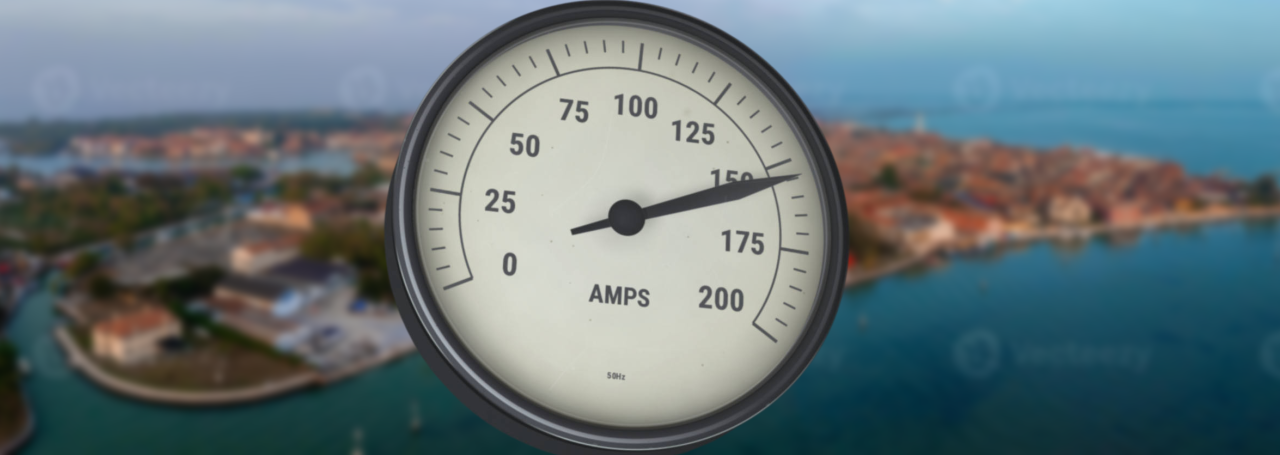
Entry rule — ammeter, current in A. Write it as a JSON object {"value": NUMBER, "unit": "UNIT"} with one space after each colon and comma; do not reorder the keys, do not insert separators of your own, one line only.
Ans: {"value": 155, "unit": "A"}
